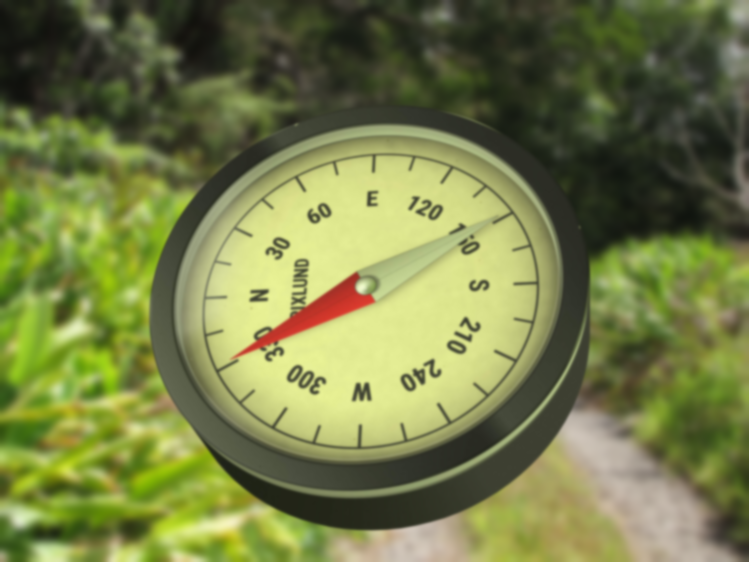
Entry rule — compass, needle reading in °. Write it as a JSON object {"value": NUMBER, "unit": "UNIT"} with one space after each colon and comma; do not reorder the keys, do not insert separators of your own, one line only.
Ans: {"value": 330, "unit": "°"}
